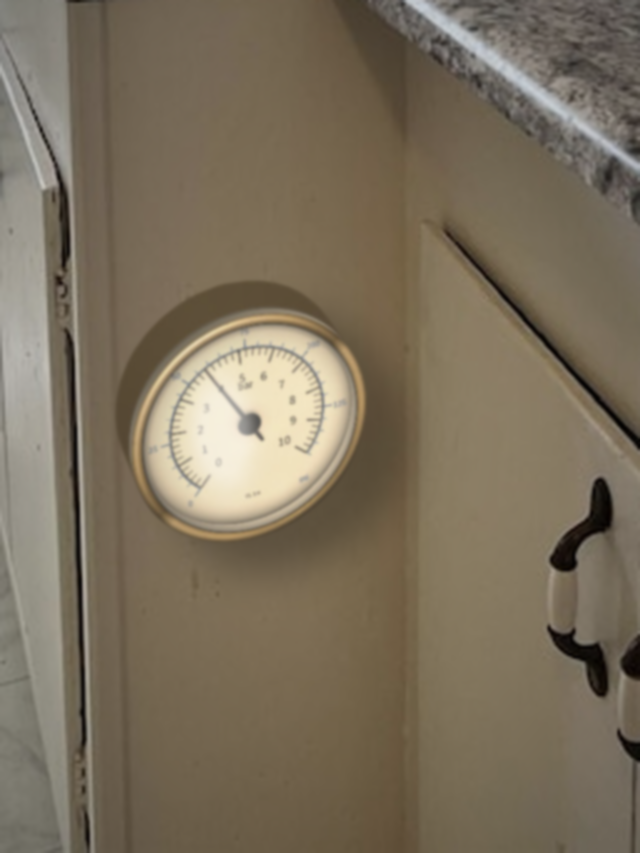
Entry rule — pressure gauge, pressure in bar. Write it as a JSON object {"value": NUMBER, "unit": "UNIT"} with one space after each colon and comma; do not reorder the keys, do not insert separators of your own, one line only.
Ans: {"value": 4, "unit": "bar"}
